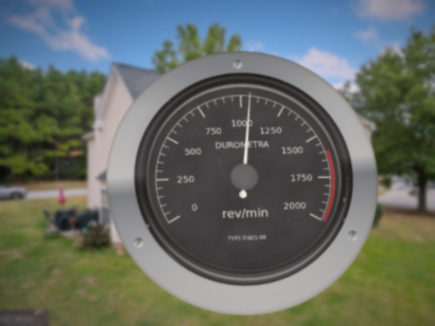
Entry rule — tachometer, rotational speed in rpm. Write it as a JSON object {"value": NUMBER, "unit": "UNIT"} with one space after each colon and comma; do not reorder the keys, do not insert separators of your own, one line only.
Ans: {"value": 1050, "unit": "rpm"}
